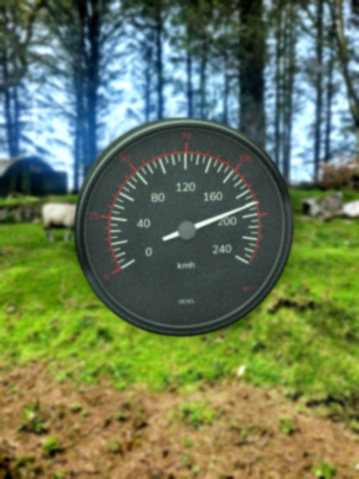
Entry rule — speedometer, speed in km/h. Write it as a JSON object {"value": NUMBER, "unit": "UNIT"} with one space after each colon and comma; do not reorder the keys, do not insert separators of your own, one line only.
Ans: {"value": 190, "unit": "km/h"}
